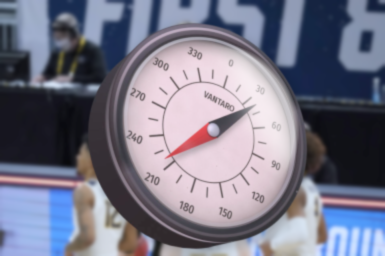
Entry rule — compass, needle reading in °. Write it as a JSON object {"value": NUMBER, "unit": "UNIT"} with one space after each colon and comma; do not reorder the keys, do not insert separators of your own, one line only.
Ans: {"value": 217.5, "unit": "°"}
